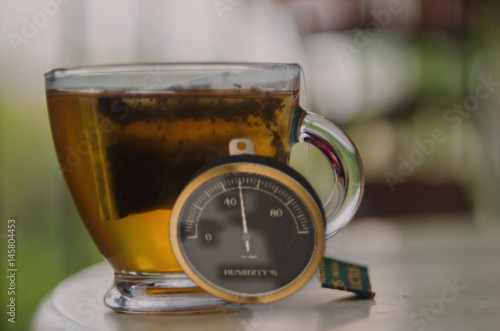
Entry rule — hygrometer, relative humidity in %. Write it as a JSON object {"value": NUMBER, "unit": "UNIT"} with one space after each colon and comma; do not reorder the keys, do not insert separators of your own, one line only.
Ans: {"value": 50, "unit": "%"}
